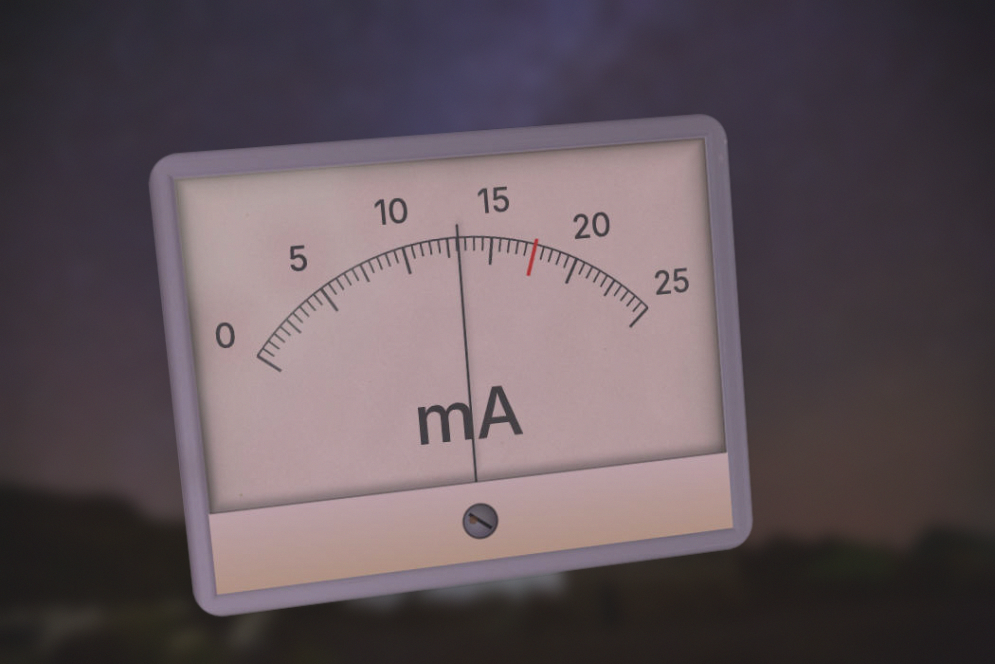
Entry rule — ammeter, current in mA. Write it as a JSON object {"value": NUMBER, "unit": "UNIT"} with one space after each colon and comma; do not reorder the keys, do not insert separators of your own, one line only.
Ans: {"value": 13, "unit": "mA"}
